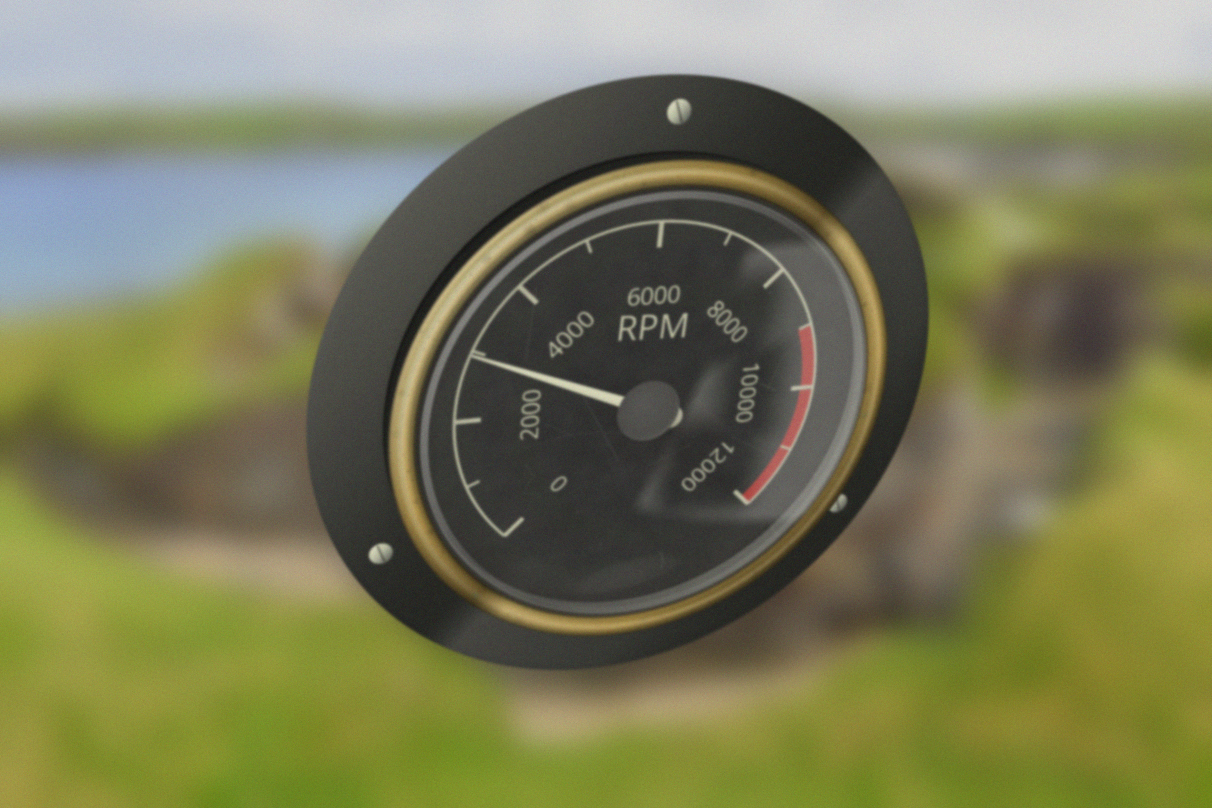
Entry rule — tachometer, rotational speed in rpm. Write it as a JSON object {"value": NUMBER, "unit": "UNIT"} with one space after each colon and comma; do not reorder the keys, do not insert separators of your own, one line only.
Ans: {"value": 3000, "unit": "rpm"}
